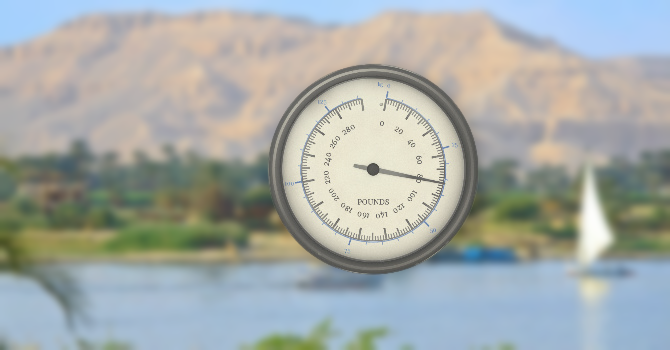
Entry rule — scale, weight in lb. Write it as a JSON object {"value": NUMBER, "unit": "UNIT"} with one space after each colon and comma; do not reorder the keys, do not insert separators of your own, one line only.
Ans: {"value": 80, "unit": "lb"}
